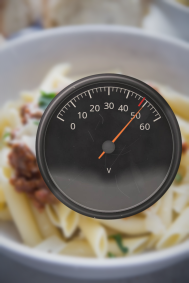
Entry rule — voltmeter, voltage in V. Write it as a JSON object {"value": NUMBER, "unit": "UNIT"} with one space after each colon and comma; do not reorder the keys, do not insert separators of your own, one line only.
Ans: {"value": 50, "unit": "V"}
